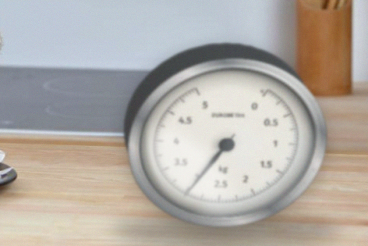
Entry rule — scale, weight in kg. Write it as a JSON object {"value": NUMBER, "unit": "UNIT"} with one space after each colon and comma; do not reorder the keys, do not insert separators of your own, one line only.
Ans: {"value": 3, "unit": "kg"}
